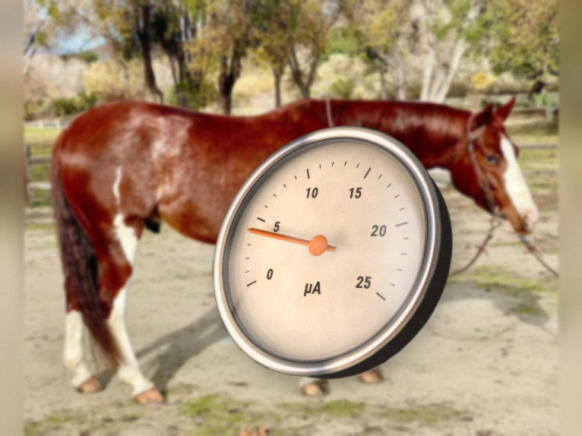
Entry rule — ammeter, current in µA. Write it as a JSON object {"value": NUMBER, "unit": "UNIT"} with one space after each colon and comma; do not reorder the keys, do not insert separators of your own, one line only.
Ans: {"value": 4, "unit": "µA"}
